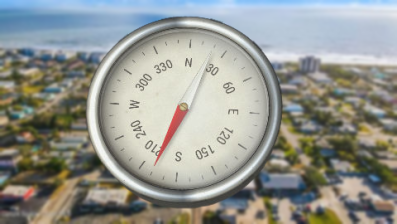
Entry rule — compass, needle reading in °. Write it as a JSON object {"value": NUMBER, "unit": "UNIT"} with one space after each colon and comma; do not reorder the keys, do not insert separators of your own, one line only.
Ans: {"value": 200, "unit": "°"}
